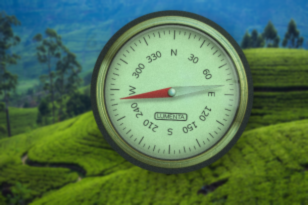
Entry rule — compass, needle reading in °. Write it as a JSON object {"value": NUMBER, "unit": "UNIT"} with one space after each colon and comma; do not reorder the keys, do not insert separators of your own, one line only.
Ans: {"value": 260, "unit": "°"}
